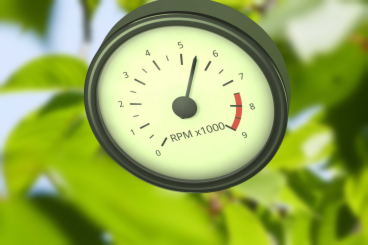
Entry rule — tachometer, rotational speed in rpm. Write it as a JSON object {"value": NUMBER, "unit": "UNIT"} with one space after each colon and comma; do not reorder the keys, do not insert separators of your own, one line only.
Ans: {"value": 5500, "unit": "rpm"}
